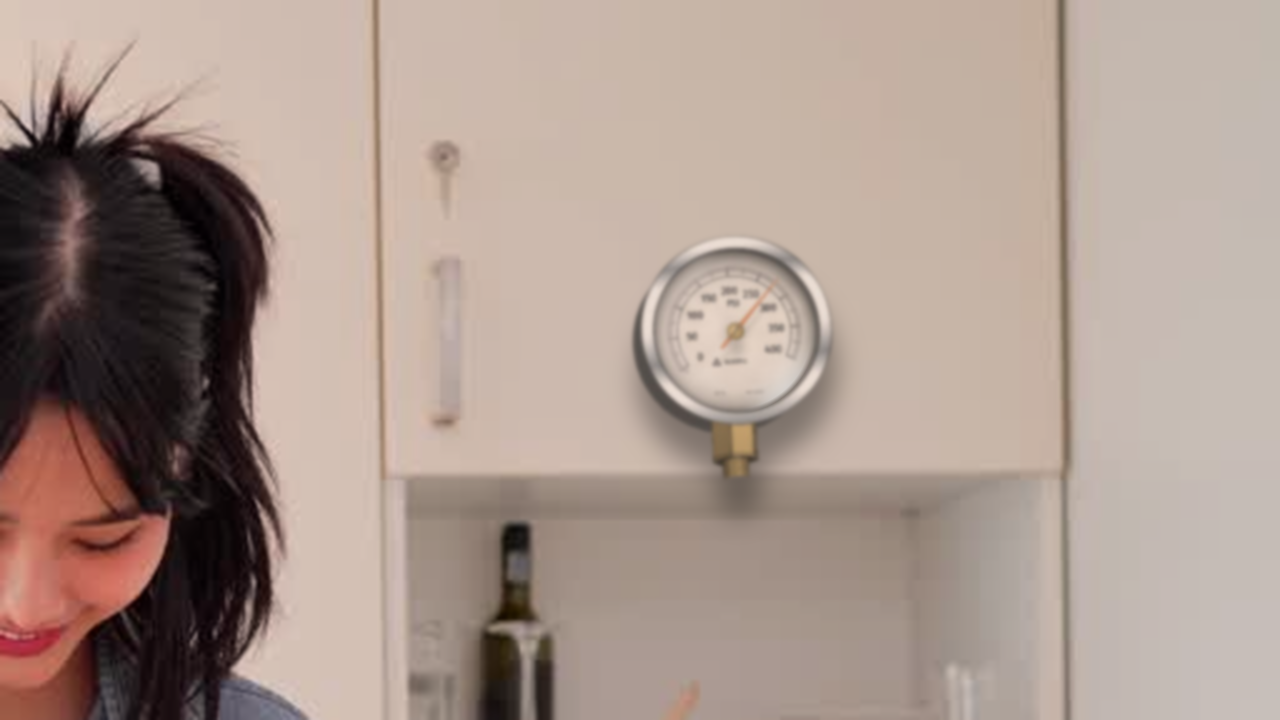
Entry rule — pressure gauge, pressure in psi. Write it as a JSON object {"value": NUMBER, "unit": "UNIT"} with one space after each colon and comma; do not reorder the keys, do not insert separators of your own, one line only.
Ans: {"value": 275, "unit": "psi"}
